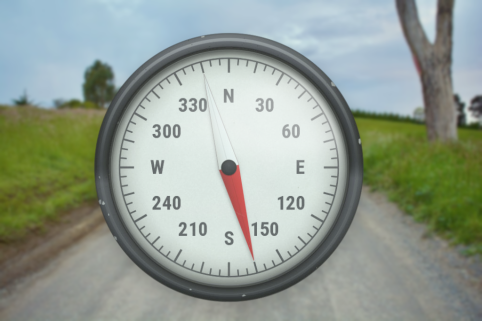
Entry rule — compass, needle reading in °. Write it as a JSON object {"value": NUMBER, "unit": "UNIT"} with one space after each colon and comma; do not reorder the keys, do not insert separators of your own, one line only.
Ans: {"value": 165, "unit": "°"}
